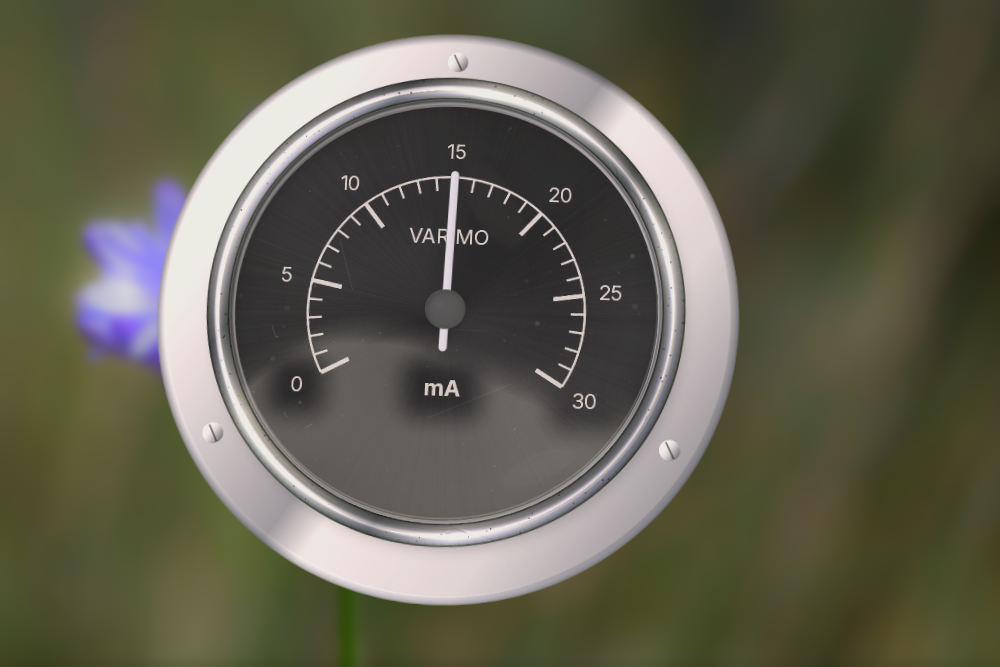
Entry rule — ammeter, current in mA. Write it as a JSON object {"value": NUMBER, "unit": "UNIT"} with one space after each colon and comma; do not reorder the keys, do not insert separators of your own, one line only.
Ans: {"value": 15, "unit": "mA"}
